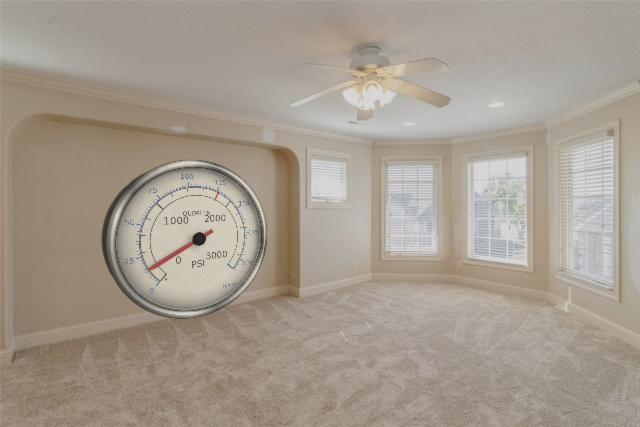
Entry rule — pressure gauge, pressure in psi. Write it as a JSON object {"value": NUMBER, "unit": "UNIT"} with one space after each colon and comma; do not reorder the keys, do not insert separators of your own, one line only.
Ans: {"value": 200, "unit": "psi"}
